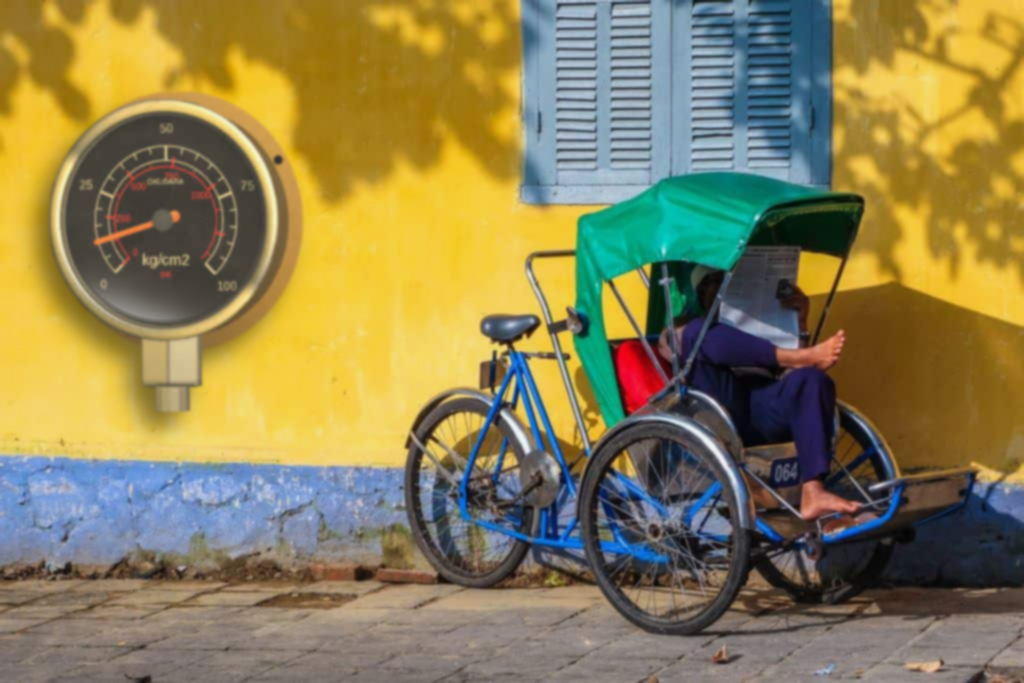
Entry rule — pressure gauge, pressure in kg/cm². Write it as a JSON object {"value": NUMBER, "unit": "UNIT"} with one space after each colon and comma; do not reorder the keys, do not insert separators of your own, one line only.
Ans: {"value": 10, "unit": "kg/cm²"}
